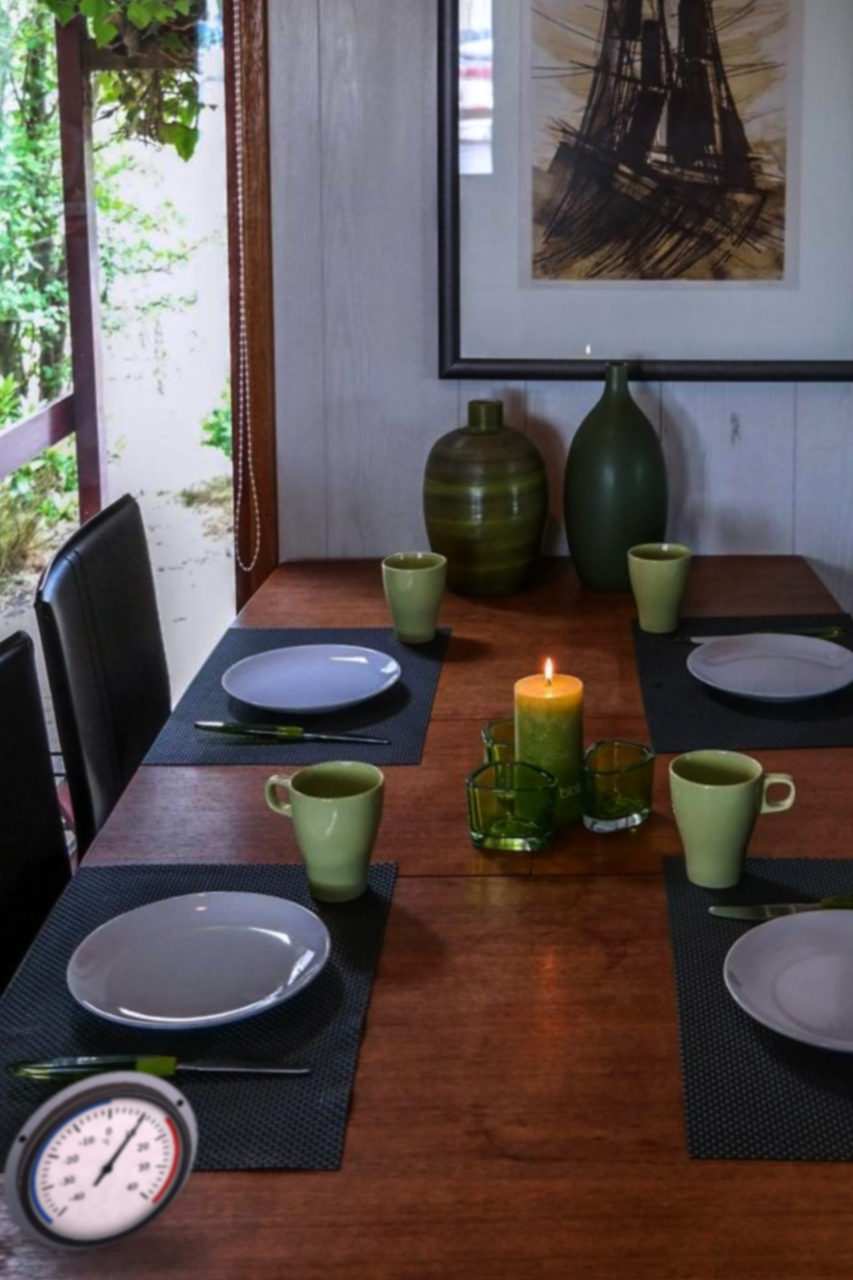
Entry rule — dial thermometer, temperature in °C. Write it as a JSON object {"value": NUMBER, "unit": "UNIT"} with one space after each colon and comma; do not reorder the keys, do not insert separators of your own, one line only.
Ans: {"value": 10, "unit": "°C"}
